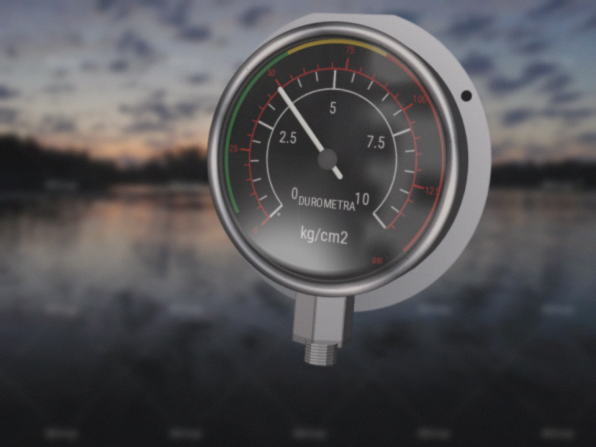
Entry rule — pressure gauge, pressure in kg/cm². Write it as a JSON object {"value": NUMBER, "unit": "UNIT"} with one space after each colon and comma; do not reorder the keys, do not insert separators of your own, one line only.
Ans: {"value": 3.5, "unit": "kg/cm²"}
